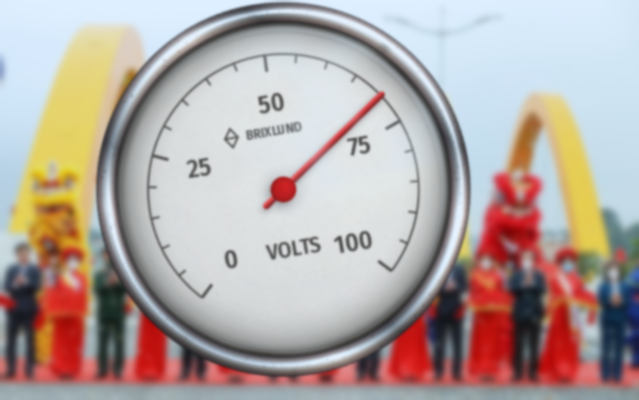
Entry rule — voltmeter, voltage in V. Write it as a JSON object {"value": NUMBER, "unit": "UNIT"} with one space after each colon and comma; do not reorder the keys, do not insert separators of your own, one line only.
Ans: {"value": 70, "unit": "V"}
